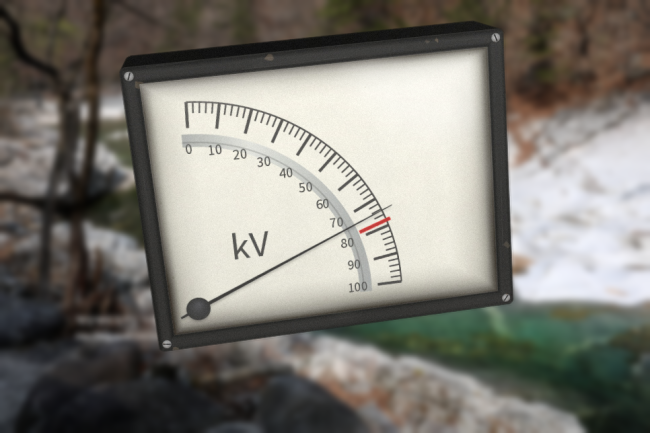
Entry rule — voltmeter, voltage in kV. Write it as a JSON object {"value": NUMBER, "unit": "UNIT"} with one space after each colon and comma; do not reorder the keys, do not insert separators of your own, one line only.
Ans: {"value": 74, "unit": "kV"}
